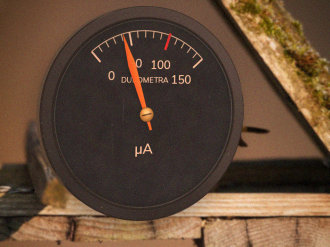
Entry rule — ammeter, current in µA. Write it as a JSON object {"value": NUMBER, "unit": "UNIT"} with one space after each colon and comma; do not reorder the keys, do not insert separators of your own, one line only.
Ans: {"value": 40, "unit": "µA"}
